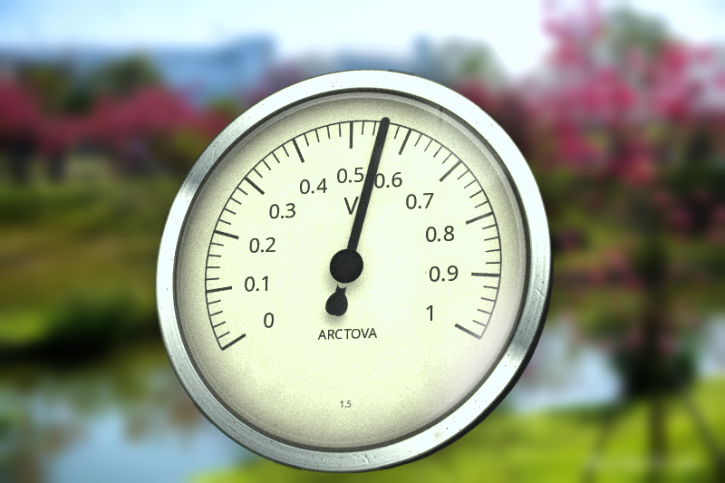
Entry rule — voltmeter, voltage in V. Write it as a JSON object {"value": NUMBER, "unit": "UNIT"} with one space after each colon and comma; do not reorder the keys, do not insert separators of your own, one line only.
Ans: {"value": 0.56, "unit": "V"}
